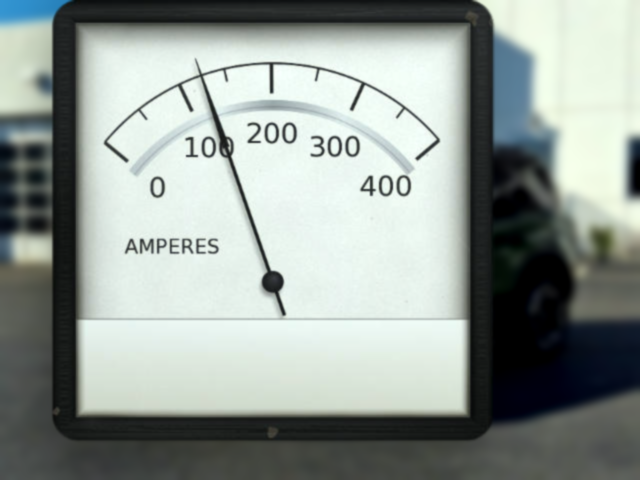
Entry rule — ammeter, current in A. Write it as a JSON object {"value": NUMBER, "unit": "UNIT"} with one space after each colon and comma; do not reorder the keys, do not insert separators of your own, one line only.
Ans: {"value": 125, "unit": "A"}
